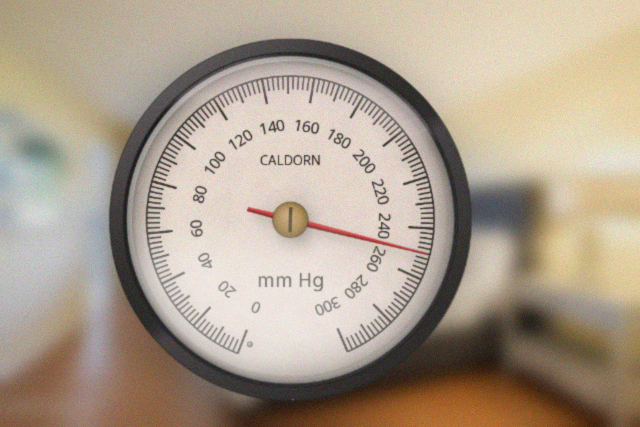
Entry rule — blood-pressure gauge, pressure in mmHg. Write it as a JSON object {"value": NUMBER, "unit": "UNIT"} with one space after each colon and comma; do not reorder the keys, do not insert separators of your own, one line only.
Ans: {"value": 250, "unit": "mmHg"}
